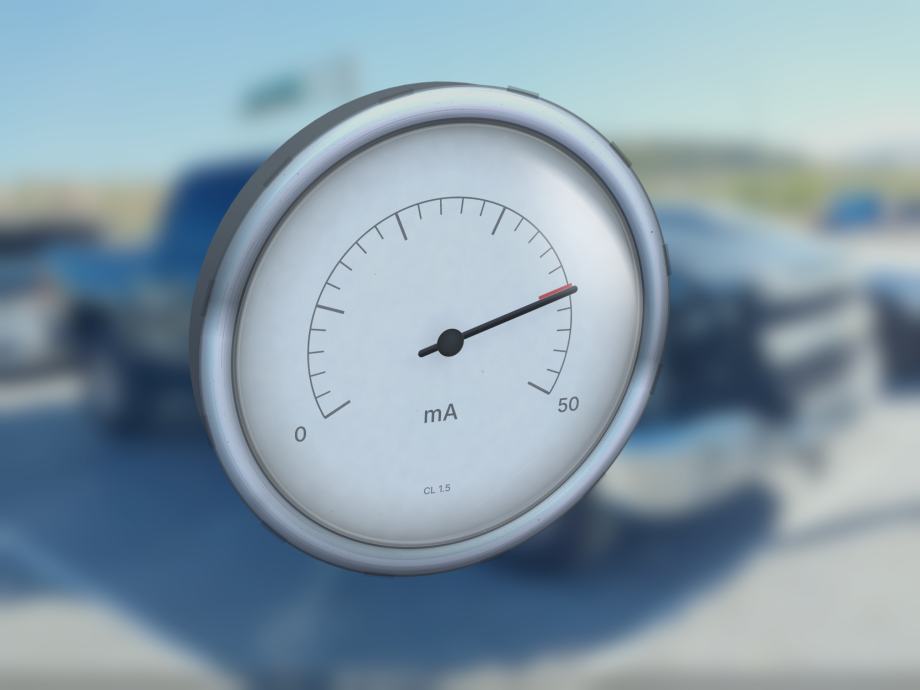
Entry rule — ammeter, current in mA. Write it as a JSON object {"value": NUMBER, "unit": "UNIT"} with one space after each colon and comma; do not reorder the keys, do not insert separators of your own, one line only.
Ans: {"value": 40, "unit": "mA"}
